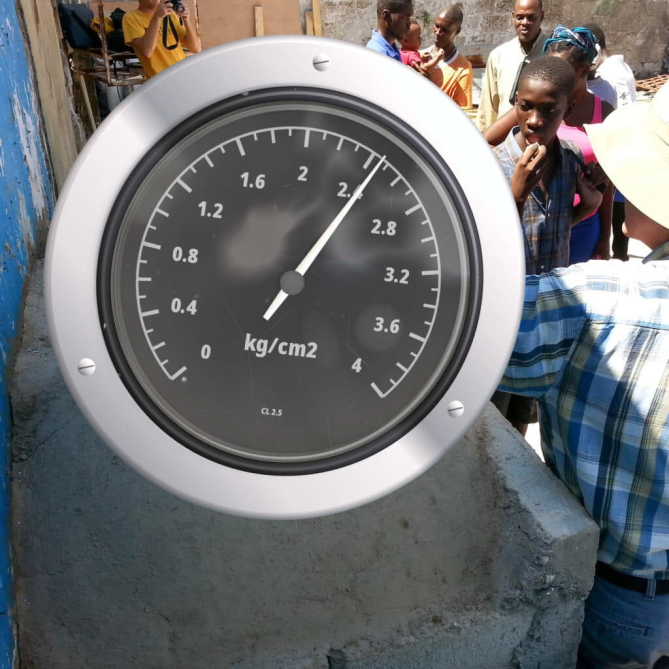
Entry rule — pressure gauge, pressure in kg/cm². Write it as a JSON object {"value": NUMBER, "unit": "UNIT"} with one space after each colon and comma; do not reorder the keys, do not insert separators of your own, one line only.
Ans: {"value": 2.45, "unit": "kg/cm²"}
